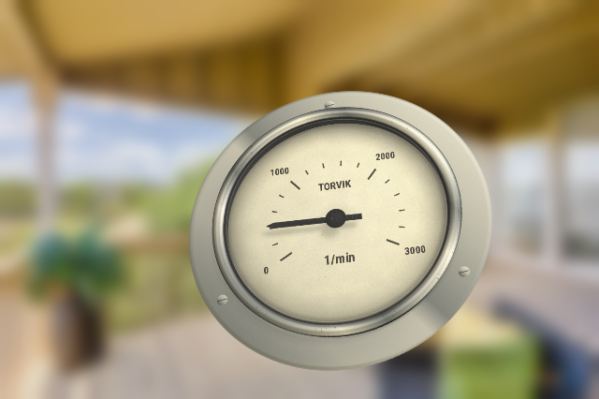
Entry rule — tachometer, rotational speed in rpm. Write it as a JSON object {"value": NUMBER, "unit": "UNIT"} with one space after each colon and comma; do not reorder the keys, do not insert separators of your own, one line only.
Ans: {"value": 400, "unit": "rpm"}
